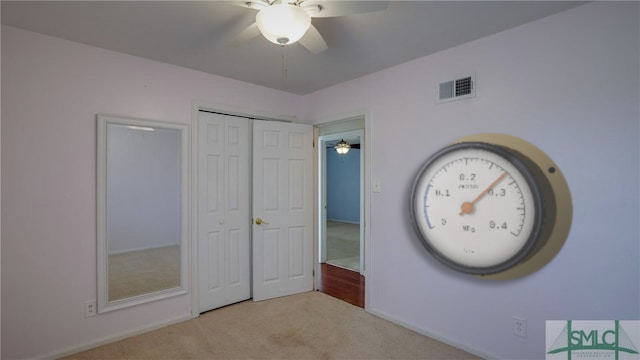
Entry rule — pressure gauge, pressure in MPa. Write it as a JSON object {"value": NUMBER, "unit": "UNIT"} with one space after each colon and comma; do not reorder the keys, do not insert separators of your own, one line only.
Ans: {"value": 0.28, "unit": "MPa"}
